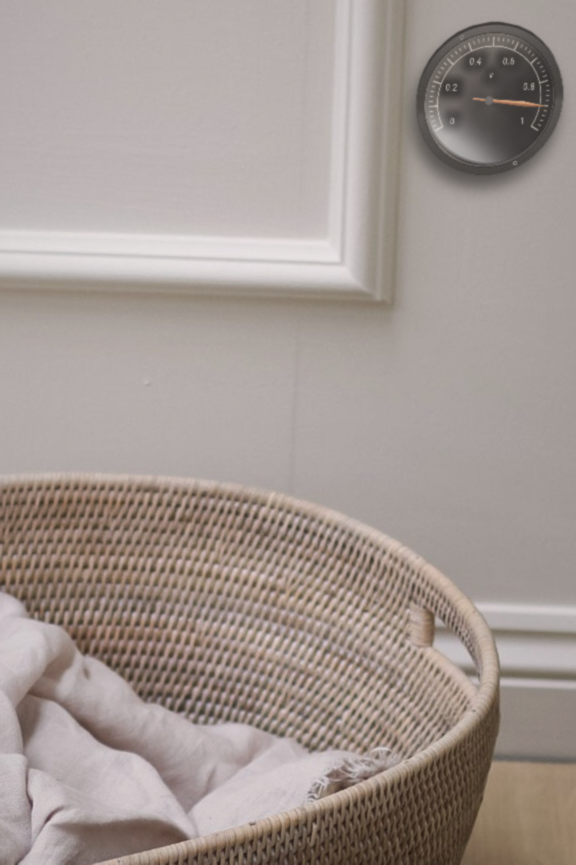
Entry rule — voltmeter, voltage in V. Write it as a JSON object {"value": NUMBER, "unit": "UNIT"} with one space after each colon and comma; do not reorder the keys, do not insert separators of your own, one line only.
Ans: {"value": 0.9, "unit": "V"}
